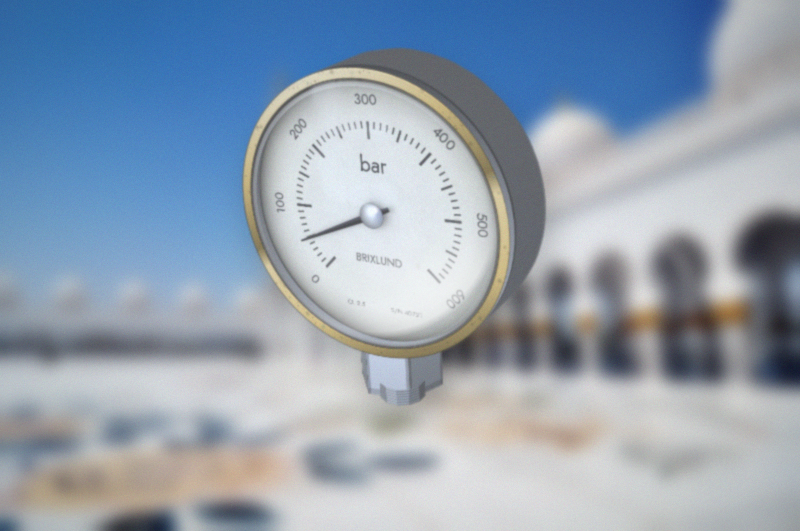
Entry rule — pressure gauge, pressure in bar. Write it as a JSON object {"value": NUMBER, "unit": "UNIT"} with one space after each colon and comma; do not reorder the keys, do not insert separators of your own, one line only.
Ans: {"value": 50, "unit": "bar"}
